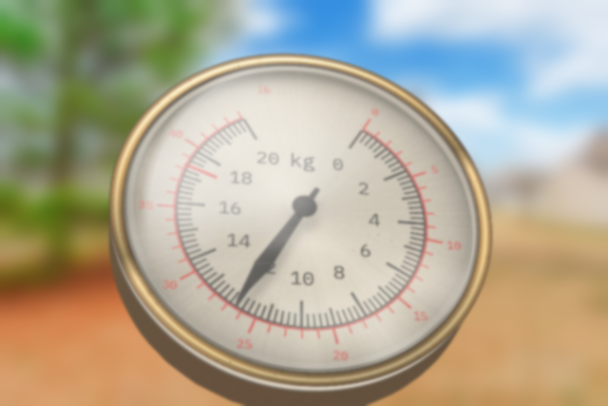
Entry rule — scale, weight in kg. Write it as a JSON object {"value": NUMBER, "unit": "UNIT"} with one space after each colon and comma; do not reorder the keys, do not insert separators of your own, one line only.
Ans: {"value": 12, "unit": "kg"}
